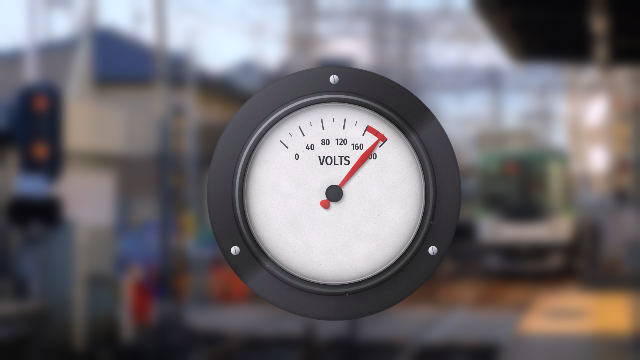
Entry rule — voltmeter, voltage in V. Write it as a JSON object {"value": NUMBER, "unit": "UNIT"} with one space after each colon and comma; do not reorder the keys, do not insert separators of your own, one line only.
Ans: {"value": 190, "unit": "V"}
